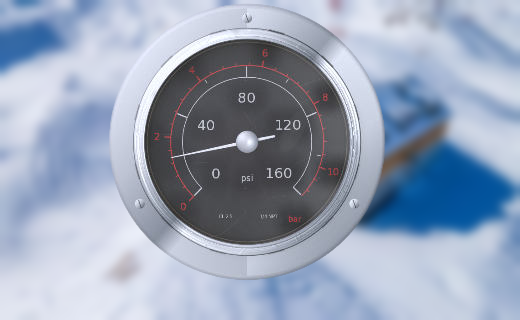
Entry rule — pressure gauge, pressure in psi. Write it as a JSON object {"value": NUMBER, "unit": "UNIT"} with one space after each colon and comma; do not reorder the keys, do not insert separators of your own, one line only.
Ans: {"value": 20, "unit": "psi"}
